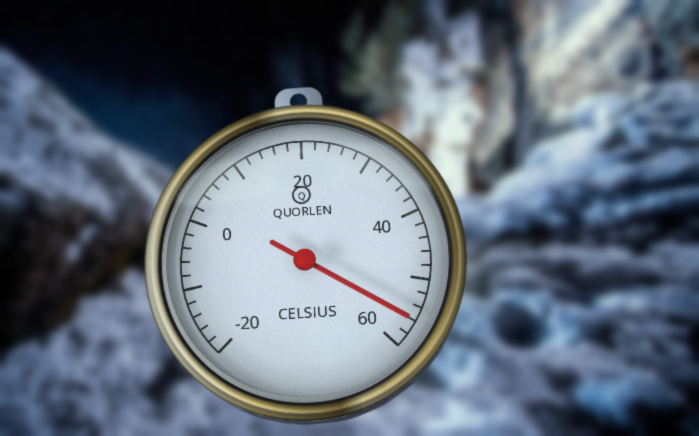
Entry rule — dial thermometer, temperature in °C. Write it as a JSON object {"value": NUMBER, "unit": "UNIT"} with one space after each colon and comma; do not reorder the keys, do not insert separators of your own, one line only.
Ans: {"value": 56, "unit": "°C"}
